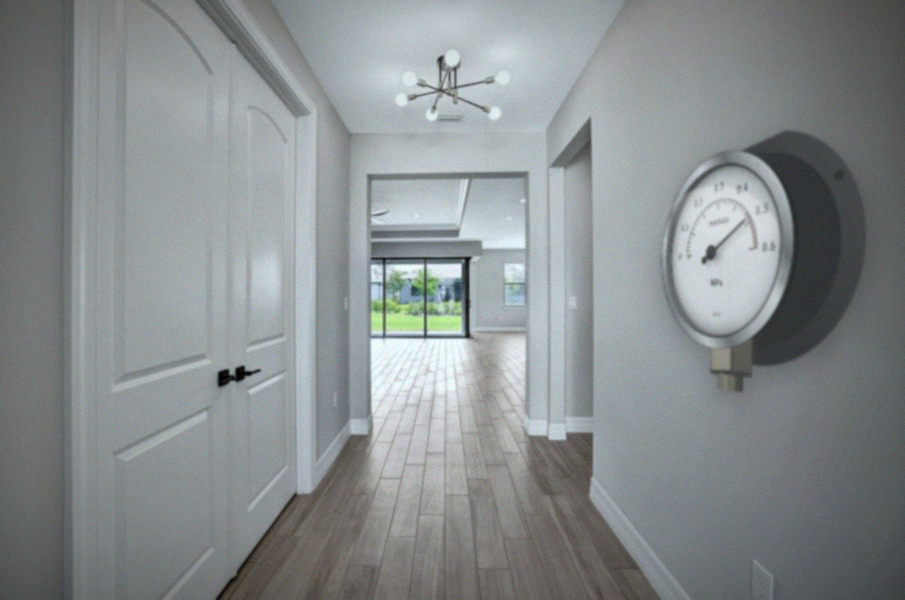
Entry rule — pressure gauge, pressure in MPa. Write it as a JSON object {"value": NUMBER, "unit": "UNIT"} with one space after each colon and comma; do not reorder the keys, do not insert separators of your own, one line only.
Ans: {"value": 0.5, "unit": "MPa"}
